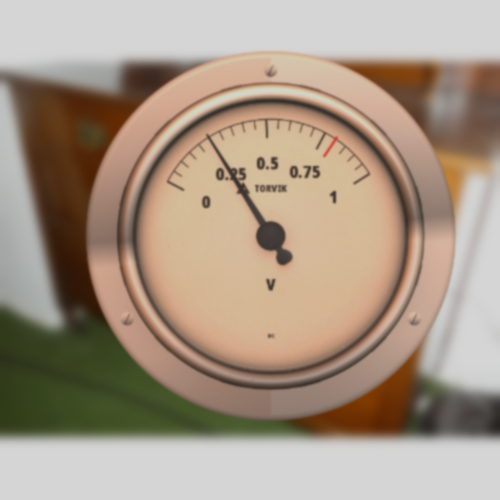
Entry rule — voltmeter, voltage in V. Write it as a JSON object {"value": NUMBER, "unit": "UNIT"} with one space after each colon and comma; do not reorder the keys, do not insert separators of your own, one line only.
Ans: {"value": 0.25, "unit": "V"}
